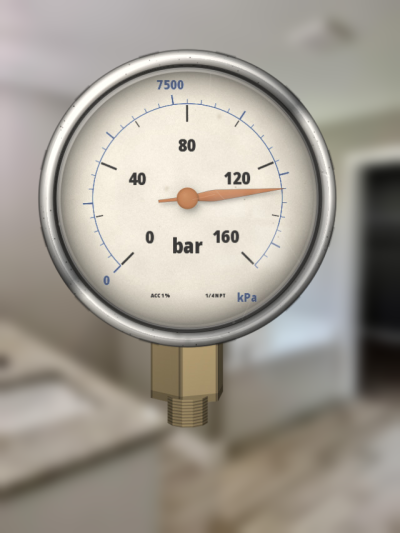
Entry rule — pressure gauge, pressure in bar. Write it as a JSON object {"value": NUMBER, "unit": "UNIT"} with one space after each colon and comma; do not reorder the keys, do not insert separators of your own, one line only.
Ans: {"value": 130, "unit": "bar"}
